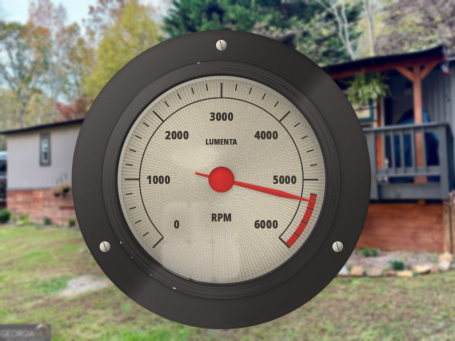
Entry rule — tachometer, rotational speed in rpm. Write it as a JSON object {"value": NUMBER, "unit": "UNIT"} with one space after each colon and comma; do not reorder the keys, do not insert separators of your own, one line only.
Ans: {"value": 5300, "unit": "rpm"}
